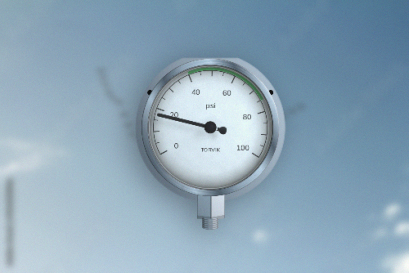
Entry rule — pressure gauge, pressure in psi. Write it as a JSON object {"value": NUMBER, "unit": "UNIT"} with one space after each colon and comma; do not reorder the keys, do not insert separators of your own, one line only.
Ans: {"value": 17.5, "unit": "psi"}
